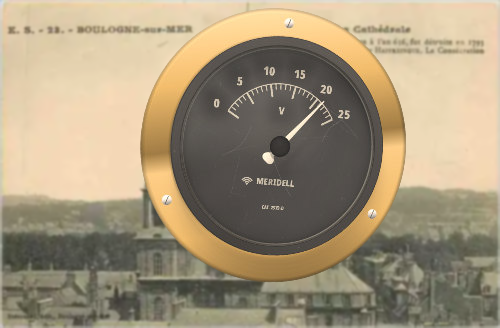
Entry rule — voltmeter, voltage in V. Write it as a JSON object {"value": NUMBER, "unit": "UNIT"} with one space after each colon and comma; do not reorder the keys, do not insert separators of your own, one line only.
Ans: {"value": 21, "unit": "V"}
